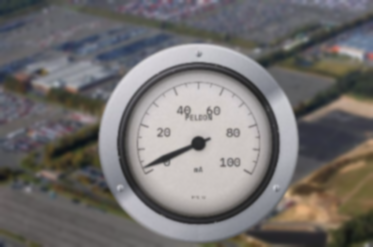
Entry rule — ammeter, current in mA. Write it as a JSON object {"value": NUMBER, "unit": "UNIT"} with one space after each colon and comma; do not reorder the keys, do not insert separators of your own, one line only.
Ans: {"value": 2.5, "unit": "mA"}
